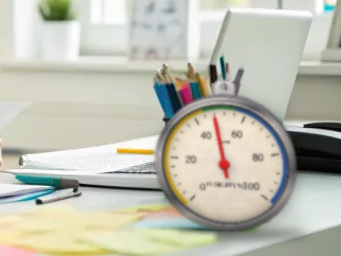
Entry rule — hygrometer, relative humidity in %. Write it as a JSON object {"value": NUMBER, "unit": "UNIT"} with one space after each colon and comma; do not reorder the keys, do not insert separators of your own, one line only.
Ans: {"value": 48, "unit": "%"}
